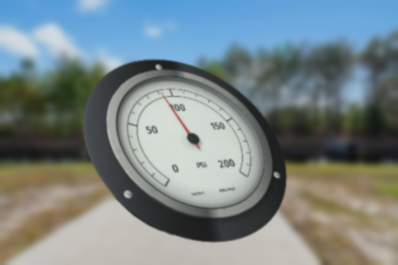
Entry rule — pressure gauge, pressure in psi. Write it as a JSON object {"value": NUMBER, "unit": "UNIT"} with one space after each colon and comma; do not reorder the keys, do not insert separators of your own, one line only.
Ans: {"value": 90, "unit": "psi"}
